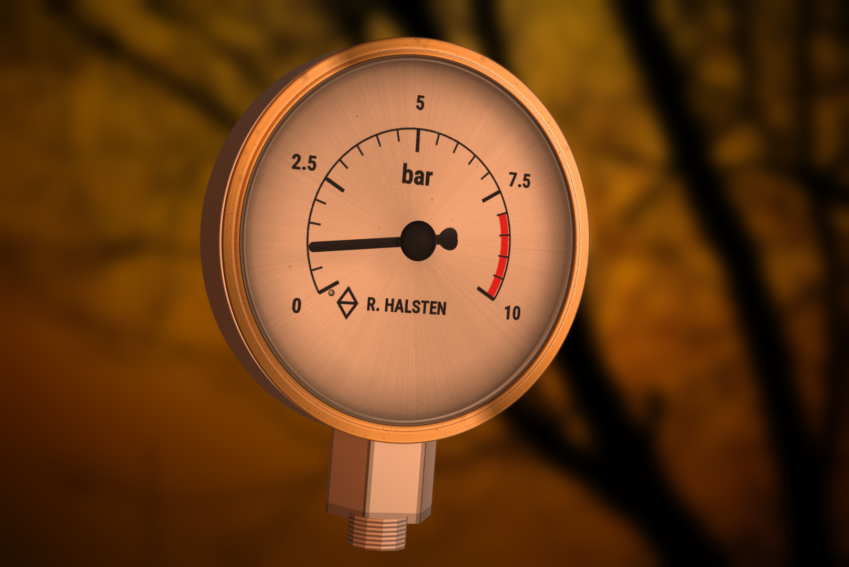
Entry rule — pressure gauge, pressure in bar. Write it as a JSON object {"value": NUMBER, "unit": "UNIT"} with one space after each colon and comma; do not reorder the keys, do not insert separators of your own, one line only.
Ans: {"value": 1, "unit": "bar"}
